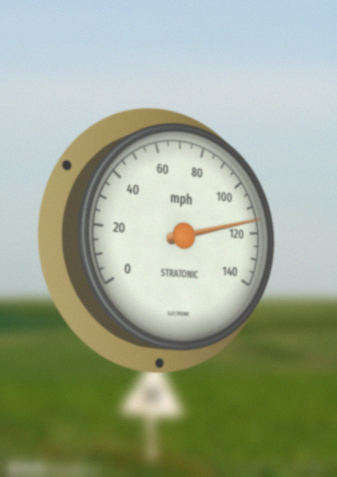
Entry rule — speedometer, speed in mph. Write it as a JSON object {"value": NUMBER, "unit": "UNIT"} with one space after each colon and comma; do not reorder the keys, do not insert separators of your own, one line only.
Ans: {"value": 115, "unit": "mph"}
